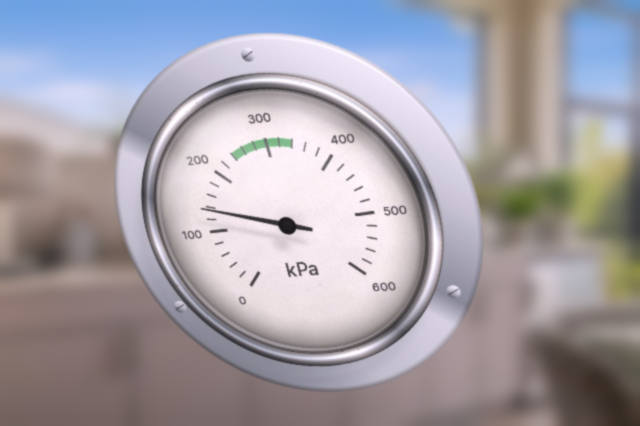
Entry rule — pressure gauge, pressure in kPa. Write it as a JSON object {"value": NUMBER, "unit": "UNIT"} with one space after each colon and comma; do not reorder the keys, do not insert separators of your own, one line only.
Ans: {"value": 140, "unit": "kPa"}
